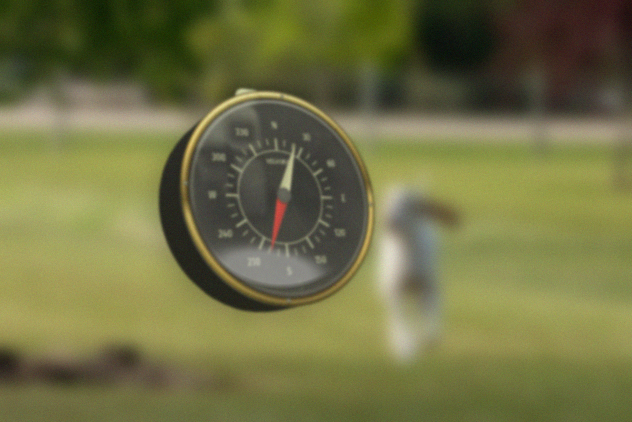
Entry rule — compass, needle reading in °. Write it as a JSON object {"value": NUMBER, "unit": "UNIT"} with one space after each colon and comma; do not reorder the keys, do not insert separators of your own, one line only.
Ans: {"value": 200, "unit": "°"}
